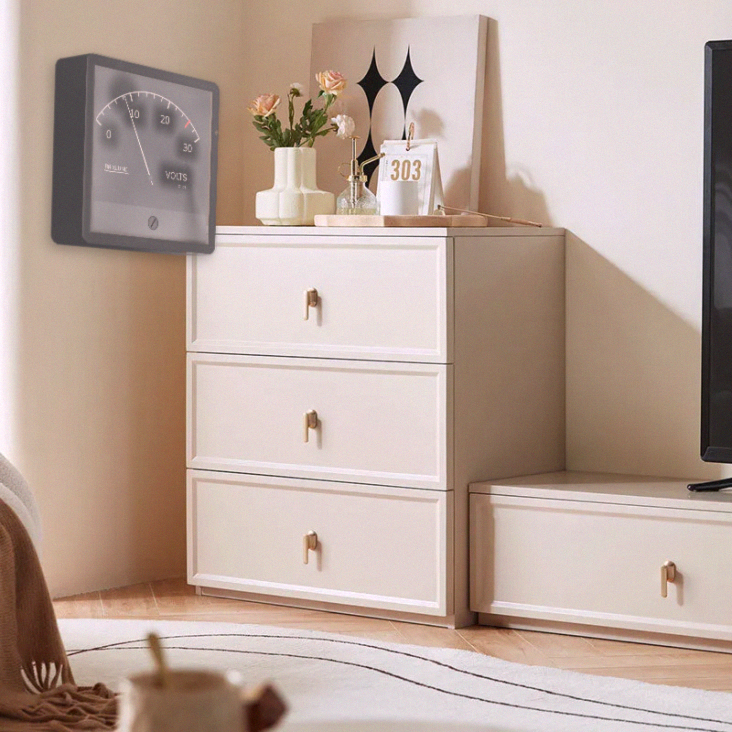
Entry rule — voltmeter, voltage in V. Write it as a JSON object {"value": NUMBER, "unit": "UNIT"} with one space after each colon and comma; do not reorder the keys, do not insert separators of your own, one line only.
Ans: {"value": 8, "unit": "V"}
